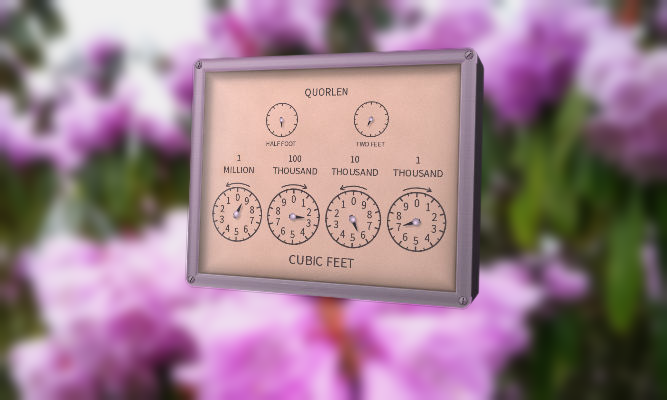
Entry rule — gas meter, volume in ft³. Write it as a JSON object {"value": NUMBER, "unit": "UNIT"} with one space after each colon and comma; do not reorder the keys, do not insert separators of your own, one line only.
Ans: {"value": 925700, "unit": "ft³"}
